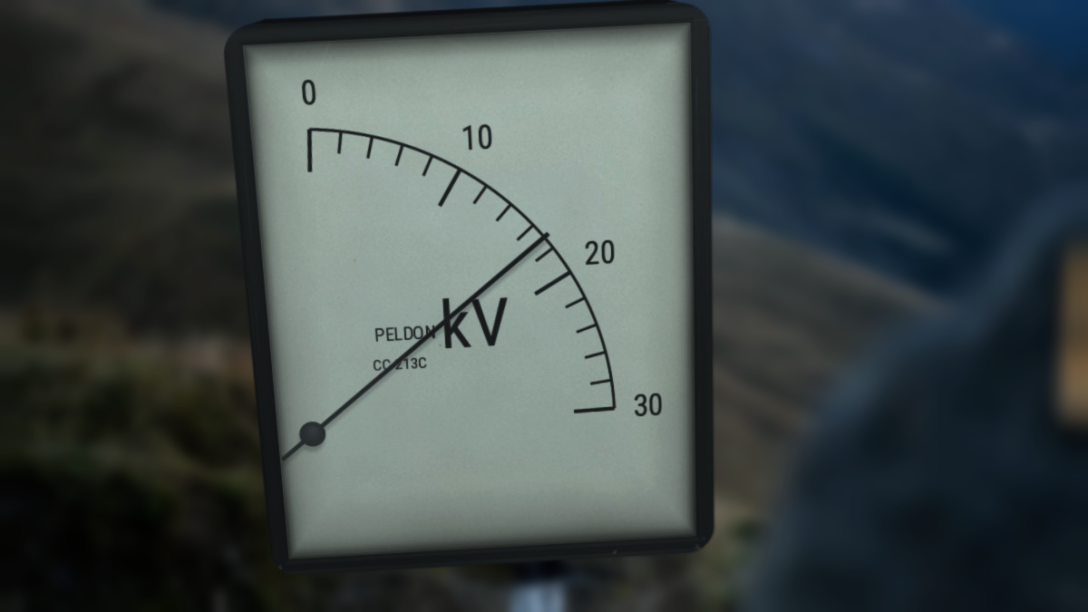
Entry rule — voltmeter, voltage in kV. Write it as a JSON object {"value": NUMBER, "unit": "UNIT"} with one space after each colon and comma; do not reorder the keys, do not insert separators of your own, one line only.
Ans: {"value": 17, "unit": "kV"}
